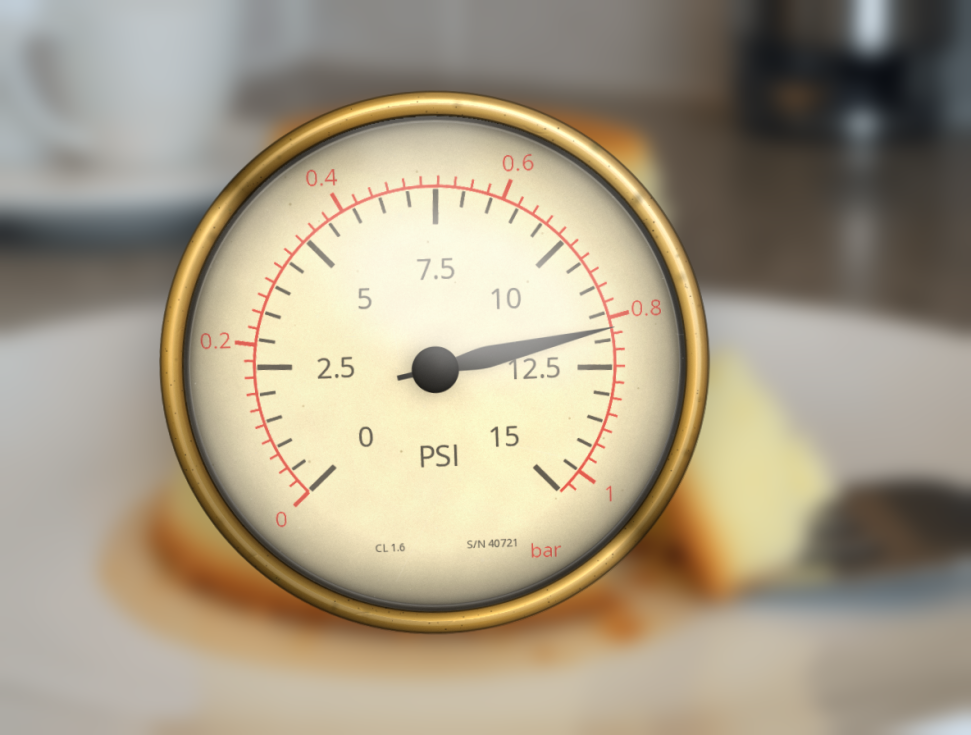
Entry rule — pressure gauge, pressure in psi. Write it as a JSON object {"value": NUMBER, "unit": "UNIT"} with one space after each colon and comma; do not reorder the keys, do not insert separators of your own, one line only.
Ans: {"value": 11.75, "unit": "psi"}
